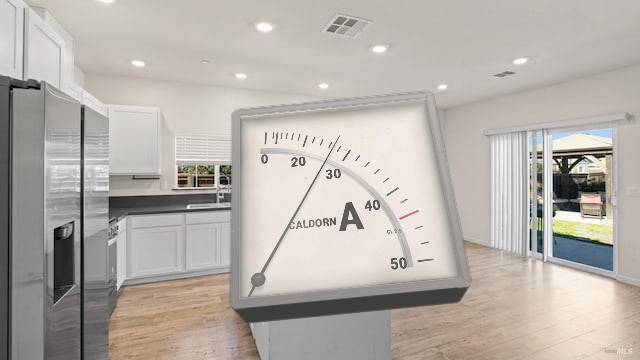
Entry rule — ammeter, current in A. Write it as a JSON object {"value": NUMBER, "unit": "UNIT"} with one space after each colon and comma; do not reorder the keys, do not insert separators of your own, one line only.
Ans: {"value": 27, "unit": "A"}
